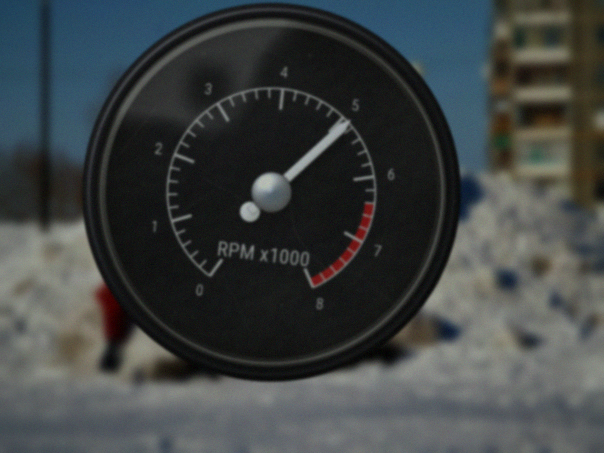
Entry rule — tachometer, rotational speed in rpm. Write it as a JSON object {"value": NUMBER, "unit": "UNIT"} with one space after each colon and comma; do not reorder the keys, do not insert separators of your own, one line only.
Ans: {"value": 5100, "unit": "rpm"}
